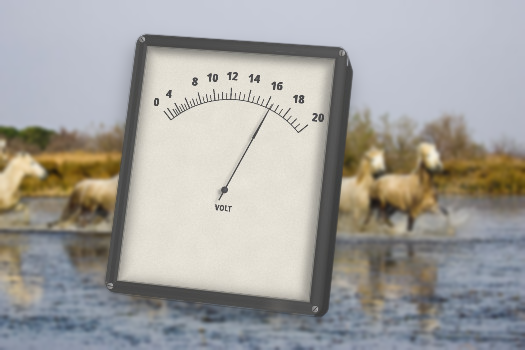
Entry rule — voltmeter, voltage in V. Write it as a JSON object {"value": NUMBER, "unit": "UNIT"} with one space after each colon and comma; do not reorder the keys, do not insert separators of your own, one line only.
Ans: {"value": 16.5, "unit": "V"}
